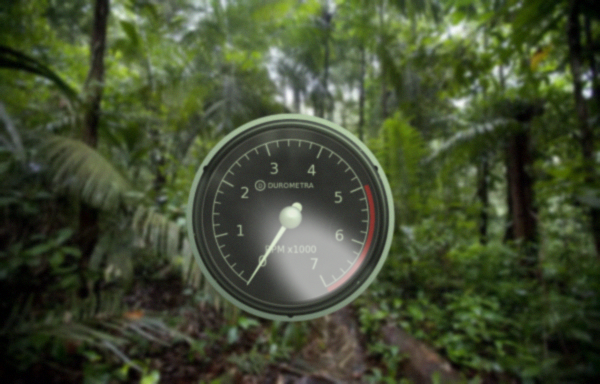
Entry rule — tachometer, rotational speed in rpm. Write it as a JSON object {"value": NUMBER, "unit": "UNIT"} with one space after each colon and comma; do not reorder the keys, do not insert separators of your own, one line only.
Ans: {"value": 0, "unit": "rpm"}
